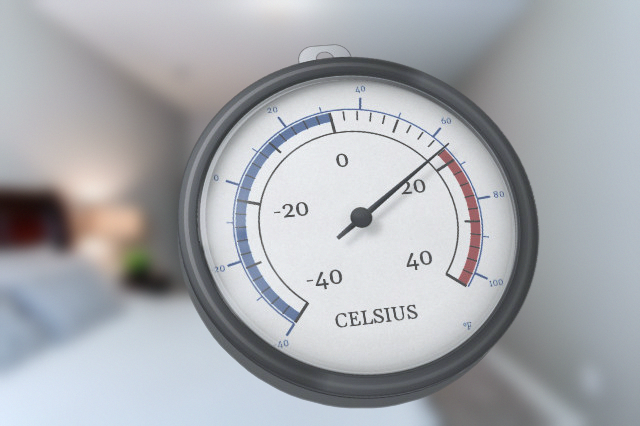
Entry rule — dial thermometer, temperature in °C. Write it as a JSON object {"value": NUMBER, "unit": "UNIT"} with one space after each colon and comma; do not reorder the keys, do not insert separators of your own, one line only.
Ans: {"value": 18, "unit": "°C"}
